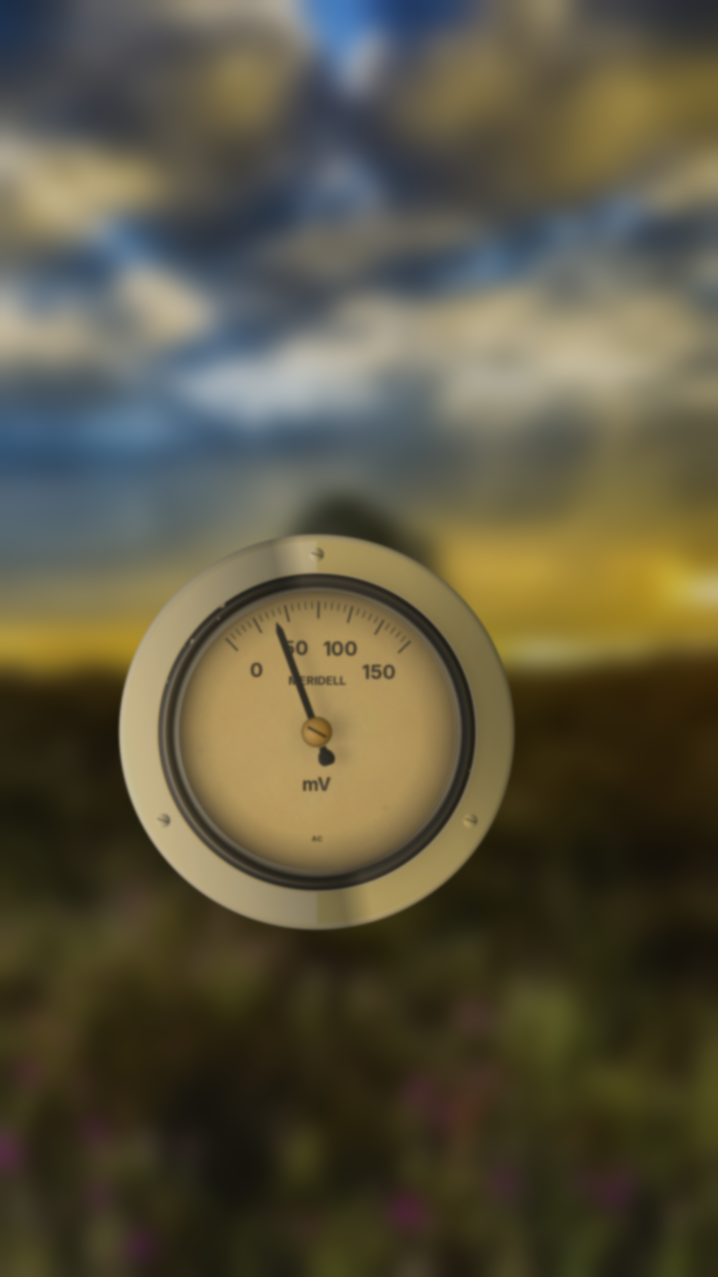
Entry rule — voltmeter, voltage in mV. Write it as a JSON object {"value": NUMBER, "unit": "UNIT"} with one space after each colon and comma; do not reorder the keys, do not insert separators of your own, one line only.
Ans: {"value": 40, "unit": "mV"}
